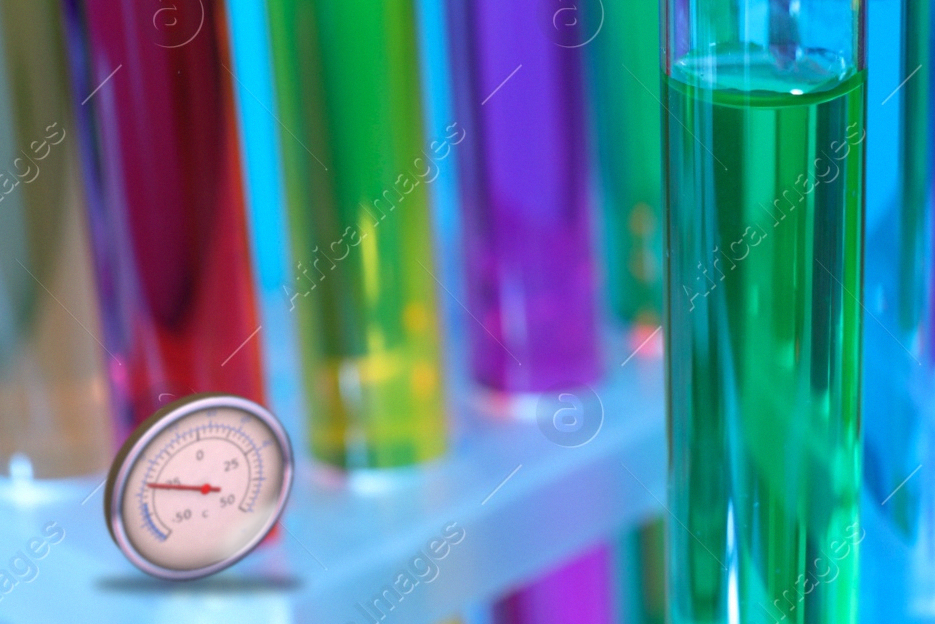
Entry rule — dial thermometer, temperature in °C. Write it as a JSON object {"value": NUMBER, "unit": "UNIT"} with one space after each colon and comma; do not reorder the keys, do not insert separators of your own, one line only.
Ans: {"value": -25, "unit": "°C"}
